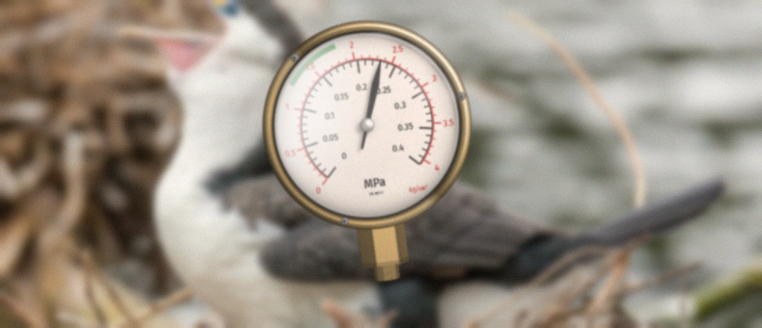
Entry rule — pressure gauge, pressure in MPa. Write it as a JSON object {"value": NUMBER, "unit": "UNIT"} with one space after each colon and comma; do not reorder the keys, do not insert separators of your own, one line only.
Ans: {"value": 0.23, "unit": "MPa"}
